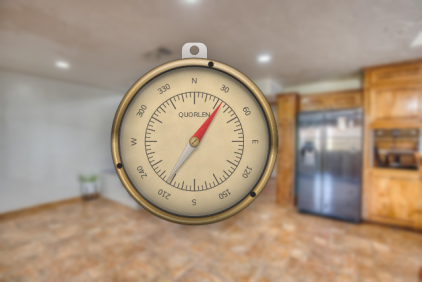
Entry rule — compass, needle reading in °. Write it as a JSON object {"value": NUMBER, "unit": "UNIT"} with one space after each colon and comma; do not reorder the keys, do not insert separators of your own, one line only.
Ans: {"value": 35, "unit": "°"}
